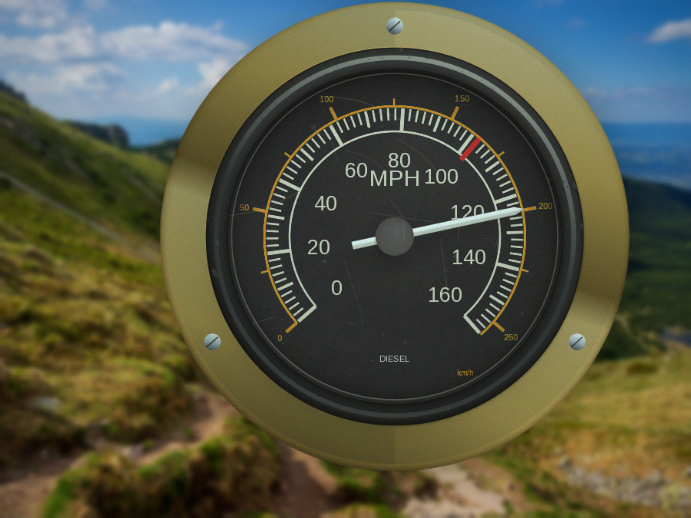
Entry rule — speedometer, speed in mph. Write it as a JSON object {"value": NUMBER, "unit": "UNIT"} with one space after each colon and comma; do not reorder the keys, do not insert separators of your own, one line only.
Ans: {"value": 124, "unit": "mph"}
